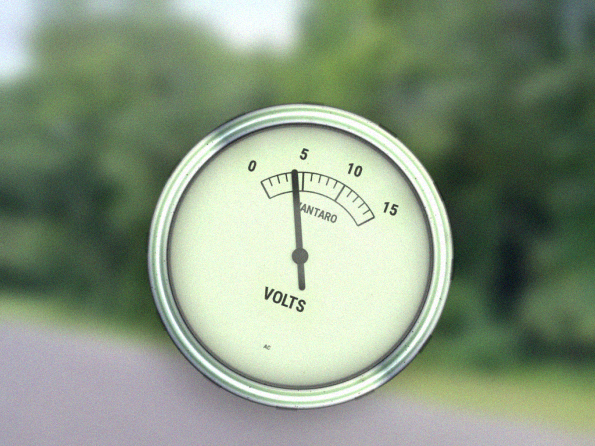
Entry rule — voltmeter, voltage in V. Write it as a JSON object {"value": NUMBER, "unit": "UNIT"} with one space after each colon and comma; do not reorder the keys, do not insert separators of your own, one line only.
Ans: {"value": 4, "unit": "V"}
